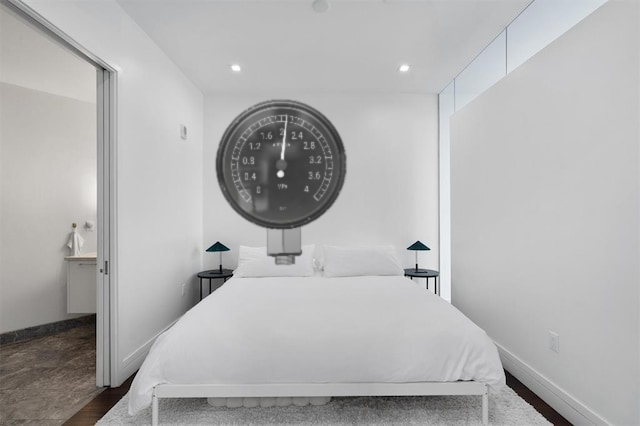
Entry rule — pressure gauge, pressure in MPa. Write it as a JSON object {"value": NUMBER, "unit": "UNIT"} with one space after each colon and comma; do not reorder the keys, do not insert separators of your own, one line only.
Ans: {"value": 2.1, "unit": "MPa"}
